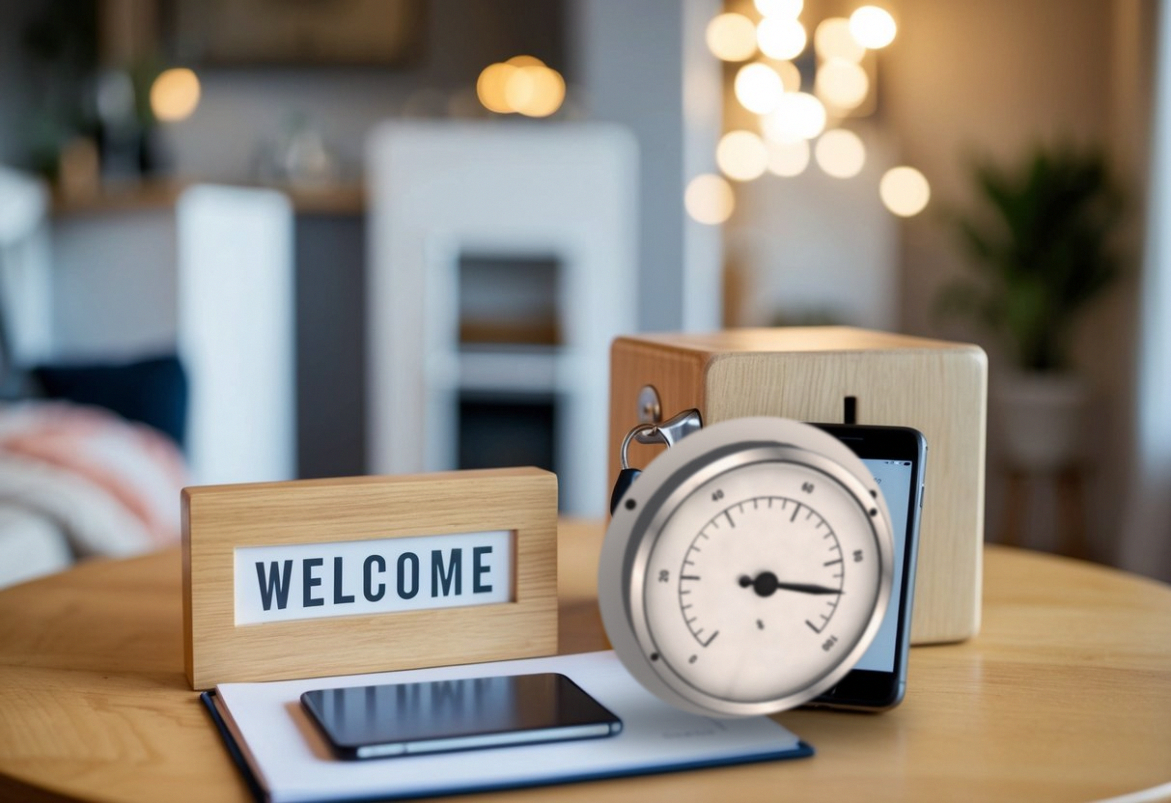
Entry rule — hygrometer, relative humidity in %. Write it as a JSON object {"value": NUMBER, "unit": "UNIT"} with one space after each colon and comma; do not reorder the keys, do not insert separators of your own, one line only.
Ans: {"value": 88, "unit": "%"}
